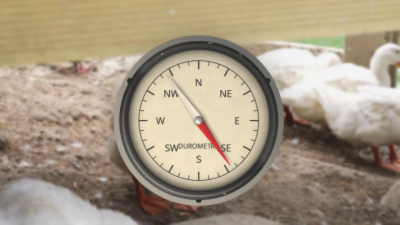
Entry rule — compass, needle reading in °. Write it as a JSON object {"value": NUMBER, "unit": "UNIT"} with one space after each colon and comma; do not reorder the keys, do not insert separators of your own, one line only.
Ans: {"value": 145, "unit": "°"}
